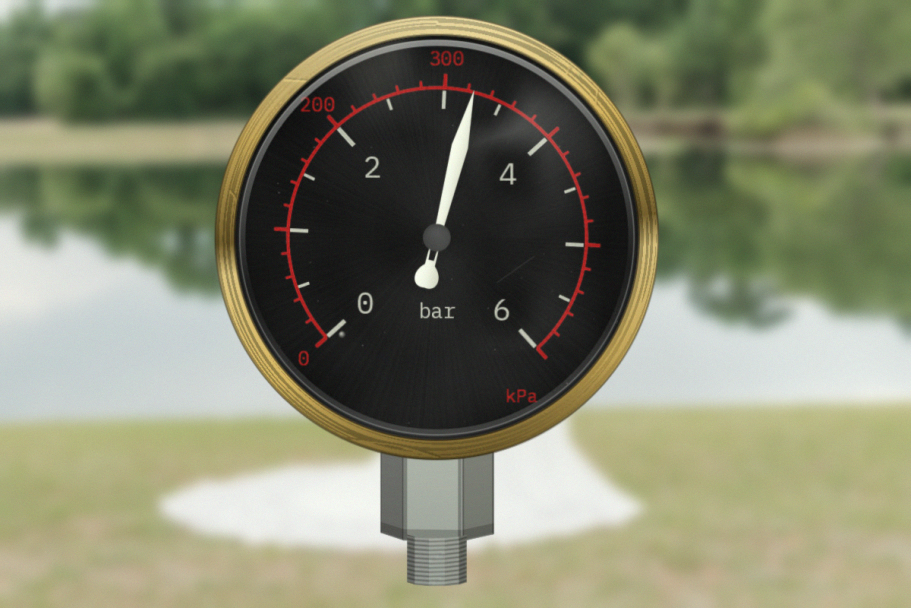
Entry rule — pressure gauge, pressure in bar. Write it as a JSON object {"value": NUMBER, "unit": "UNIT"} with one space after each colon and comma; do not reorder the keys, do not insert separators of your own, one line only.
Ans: {"value": 3.25, "unit": "bar"}
